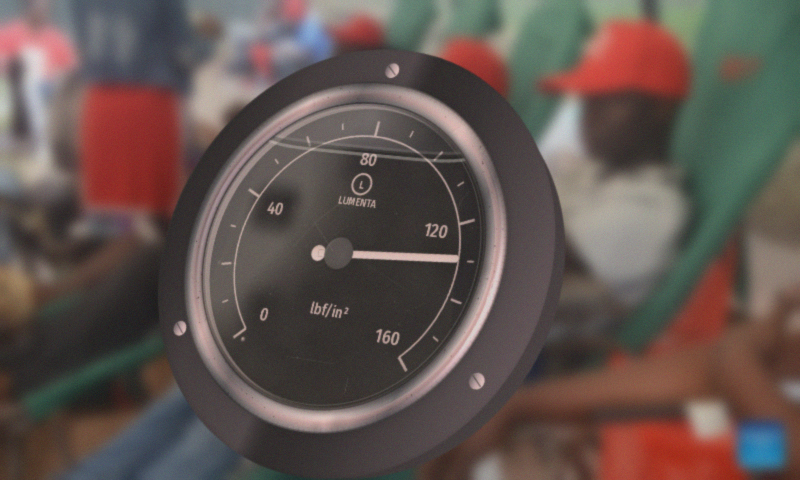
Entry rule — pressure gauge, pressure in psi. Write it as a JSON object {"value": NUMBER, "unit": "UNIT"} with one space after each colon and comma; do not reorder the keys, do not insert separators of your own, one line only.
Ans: {"value": 130, "unit": "psi"}
